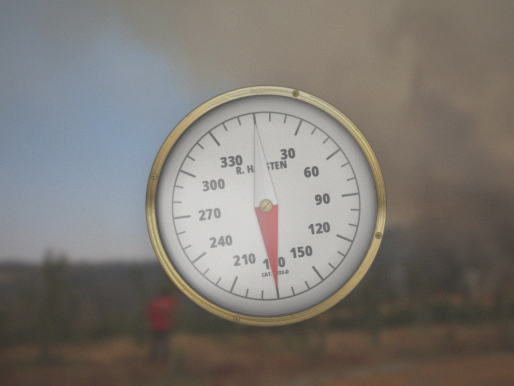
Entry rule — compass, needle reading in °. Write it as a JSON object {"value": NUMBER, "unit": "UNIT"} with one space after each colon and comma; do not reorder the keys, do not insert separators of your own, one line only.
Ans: {"value": 180, "unit": "°"}
